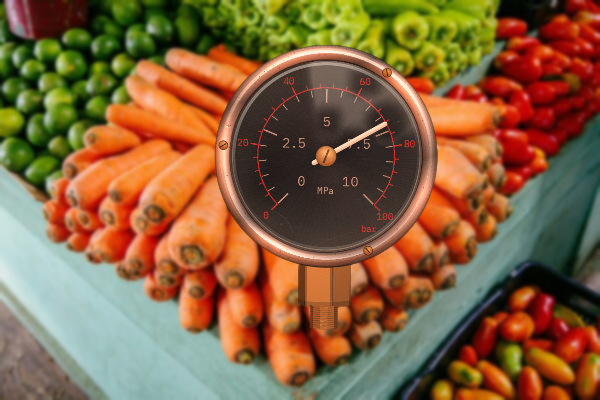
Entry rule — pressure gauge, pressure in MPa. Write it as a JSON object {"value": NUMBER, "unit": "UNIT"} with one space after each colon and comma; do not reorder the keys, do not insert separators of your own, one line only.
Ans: {"value": 7.25, "unit": "MPa"}
